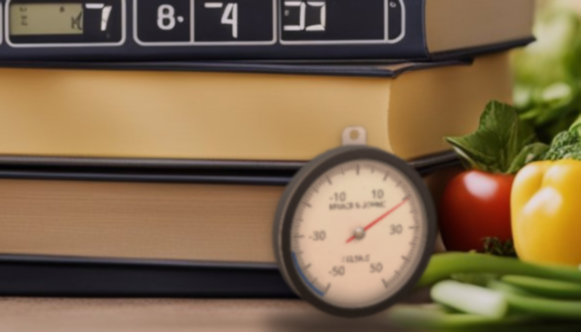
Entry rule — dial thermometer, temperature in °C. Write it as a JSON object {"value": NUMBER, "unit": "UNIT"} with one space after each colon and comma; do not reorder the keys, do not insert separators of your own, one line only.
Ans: {"value": 20, "unit": "°C"}
